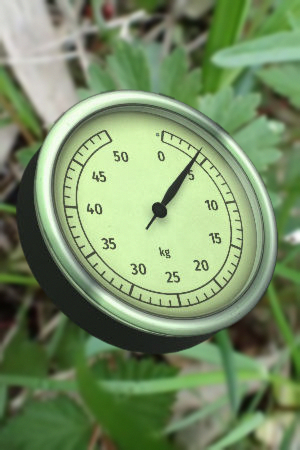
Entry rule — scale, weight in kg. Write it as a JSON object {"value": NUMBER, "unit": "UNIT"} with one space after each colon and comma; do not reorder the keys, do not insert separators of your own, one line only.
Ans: {"value": 4, "unit": "kg"}
